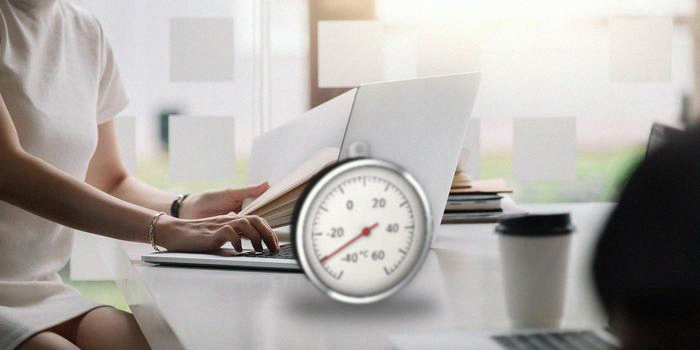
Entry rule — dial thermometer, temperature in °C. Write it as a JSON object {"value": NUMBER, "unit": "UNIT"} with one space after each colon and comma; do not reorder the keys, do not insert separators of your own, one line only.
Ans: {"value": -30, "unit": "°C"}
